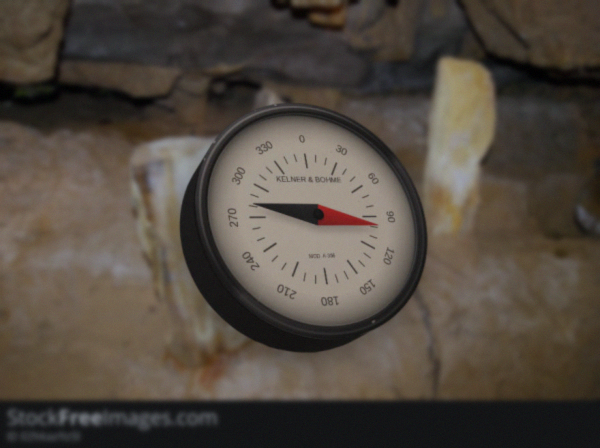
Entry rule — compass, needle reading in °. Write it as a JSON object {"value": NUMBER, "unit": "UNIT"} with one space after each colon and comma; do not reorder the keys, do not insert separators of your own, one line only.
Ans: {"value": 100, "unit": "°"}
